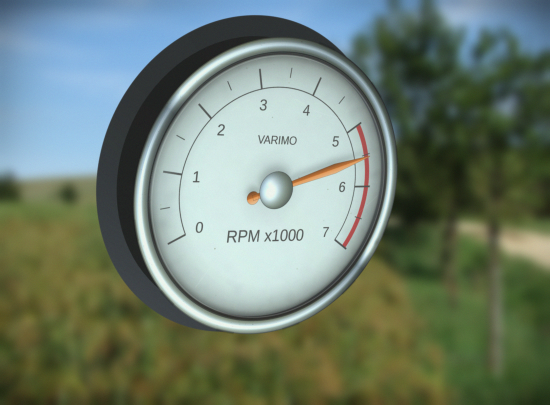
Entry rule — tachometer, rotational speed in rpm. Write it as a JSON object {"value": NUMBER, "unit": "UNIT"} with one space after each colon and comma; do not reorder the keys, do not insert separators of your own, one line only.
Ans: {"value": 5500, "unit": "rpm"}
